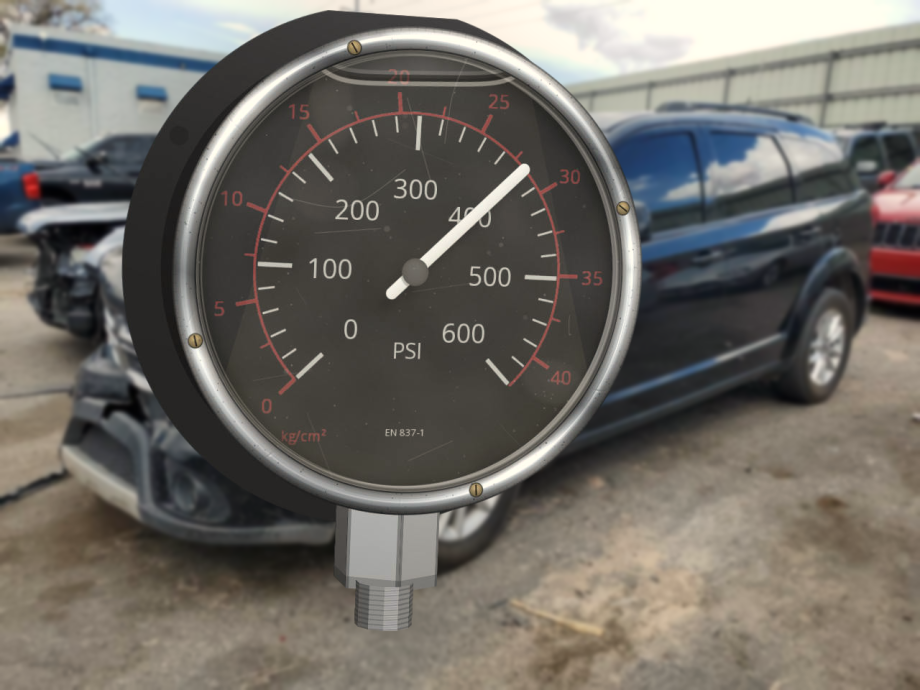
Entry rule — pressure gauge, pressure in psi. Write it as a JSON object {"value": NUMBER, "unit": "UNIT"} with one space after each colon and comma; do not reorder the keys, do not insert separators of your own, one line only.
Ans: {"value": 400, "unit": "psi"}
